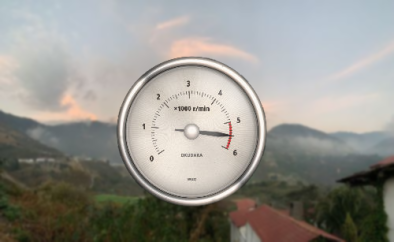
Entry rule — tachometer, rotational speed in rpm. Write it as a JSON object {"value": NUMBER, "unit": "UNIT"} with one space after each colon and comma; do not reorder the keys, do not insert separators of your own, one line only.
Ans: {"value": 5500, "unit": "rpm"}
